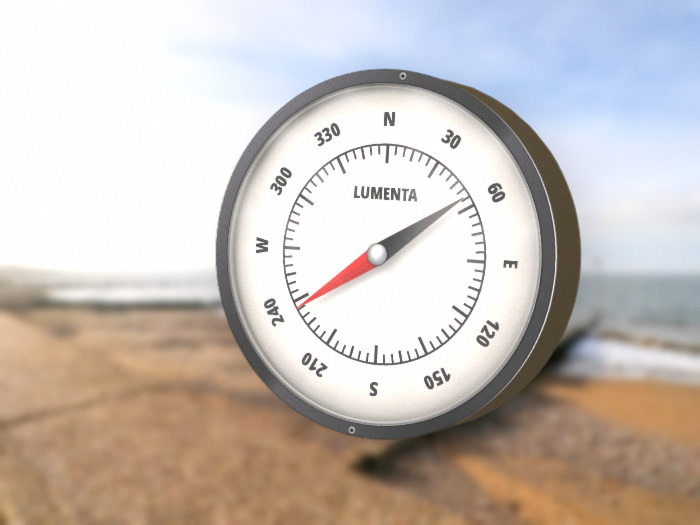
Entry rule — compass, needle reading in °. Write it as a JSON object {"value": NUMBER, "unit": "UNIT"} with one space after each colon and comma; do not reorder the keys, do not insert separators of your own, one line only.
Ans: {"value": 235, "unit": "°"}
